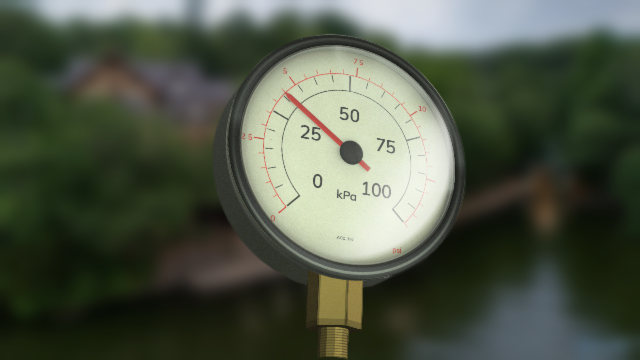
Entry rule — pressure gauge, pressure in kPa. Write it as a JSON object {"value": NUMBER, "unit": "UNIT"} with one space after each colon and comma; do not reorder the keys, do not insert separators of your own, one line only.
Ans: {"value": 30, "unit": "kPa"}
